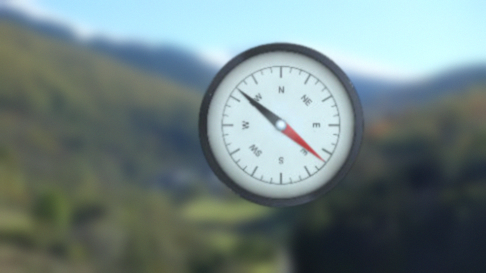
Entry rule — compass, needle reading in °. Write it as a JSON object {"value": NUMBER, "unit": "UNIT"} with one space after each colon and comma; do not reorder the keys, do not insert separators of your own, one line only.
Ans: {"value": 130, "unit": "°"}
